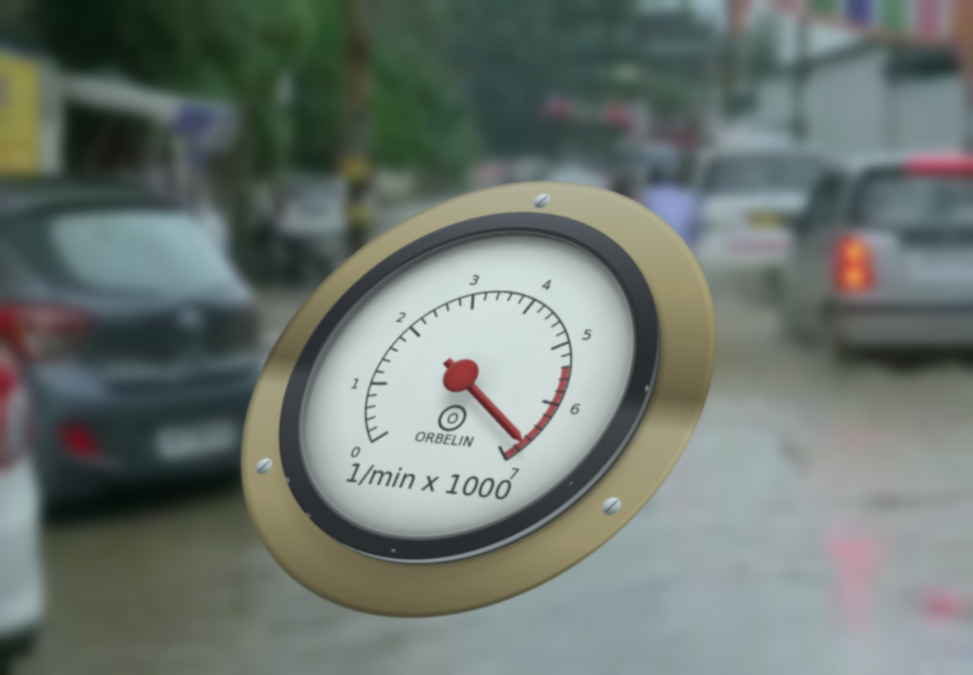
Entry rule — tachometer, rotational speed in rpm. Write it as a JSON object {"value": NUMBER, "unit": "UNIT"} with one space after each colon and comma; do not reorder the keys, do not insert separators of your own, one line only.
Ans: {"value": 6700, "unit": "rpm"}
